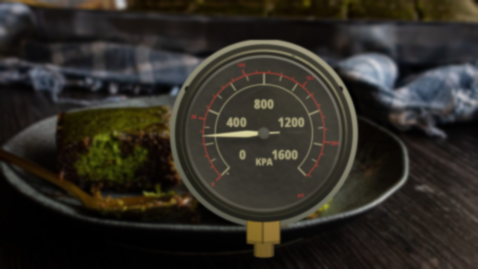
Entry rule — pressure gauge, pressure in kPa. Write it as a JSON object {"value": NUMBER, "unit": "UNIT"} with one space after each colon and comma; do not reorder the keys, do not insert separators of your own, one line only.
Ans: {"value": 250, "unit": "kPa"}
